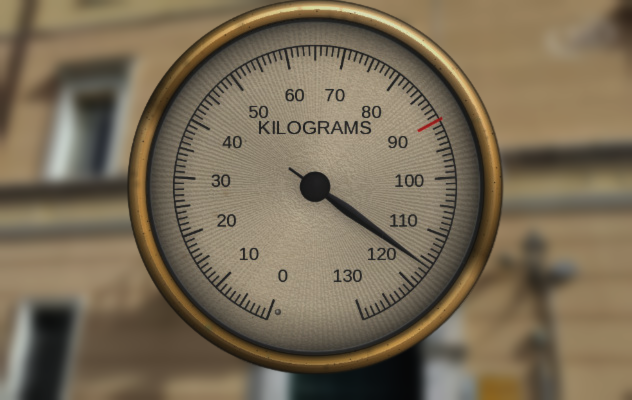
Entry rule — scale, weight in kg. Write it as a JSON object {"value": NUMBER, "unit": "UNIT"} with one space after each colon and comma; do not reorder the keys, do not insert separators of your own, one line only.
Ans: {"value": 116, "unit": "kg"}
